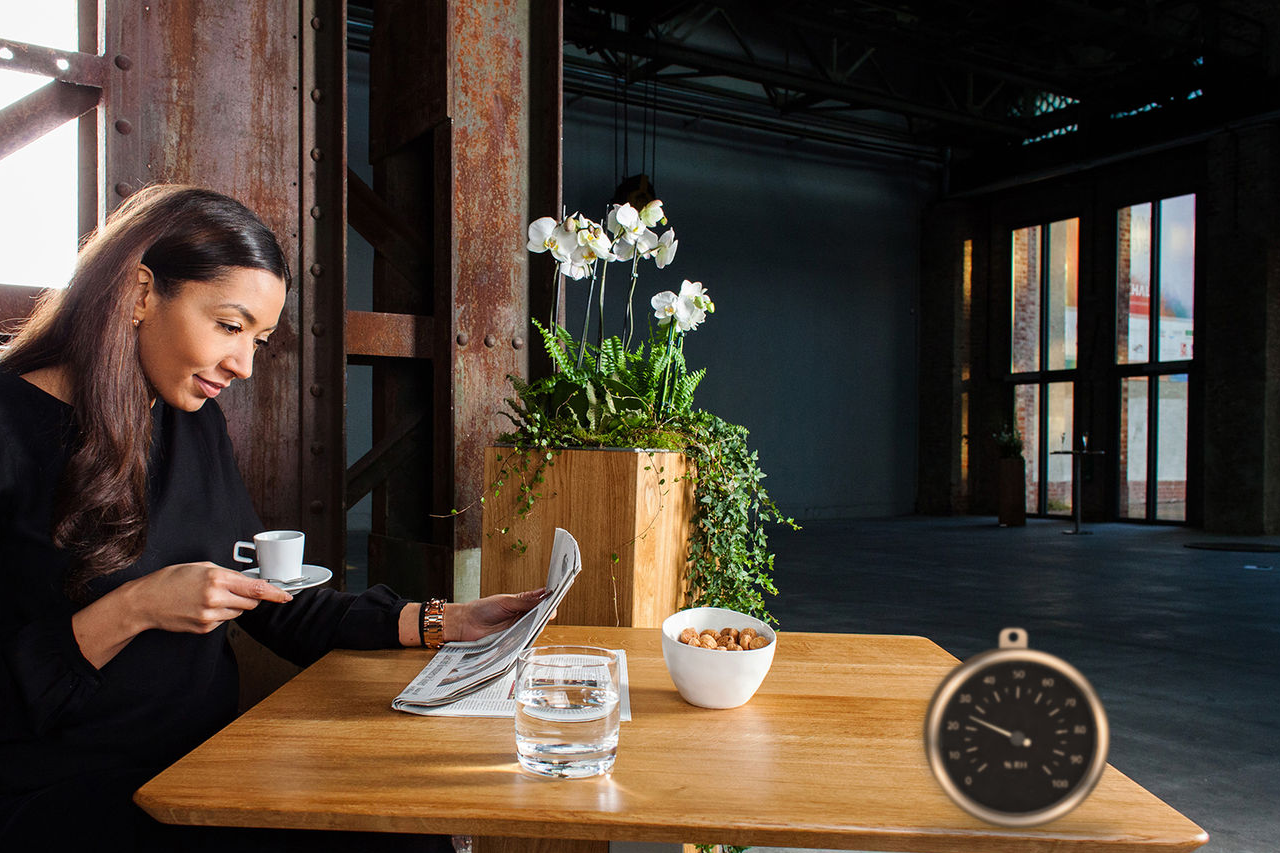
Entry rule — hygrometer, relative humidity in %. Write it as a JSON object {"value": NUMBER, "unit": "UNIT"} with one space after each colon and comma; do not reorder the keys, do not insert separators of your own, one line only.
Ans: {"value": 25, "unit": "%"}
